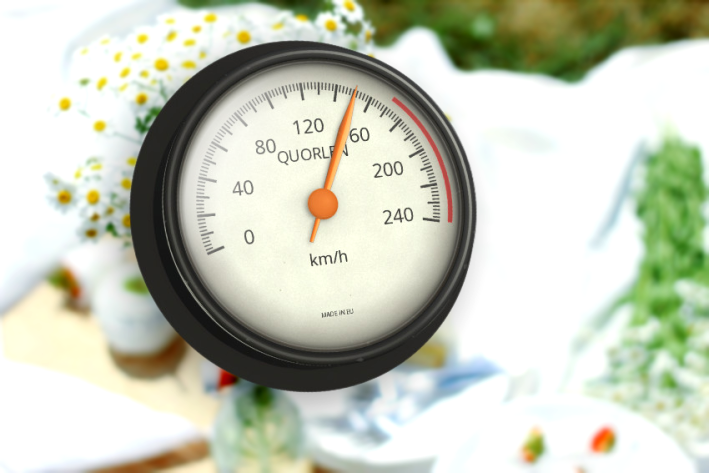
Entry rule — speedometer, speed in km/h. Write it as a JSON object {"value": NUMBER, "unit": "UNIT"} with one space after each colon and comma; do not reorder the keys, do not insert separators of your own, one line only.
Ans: {"value": 150, "unit": "km/h"}
